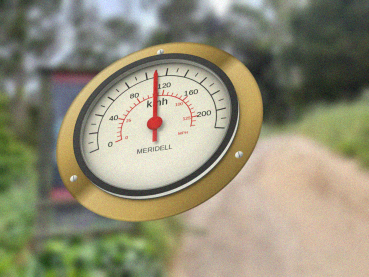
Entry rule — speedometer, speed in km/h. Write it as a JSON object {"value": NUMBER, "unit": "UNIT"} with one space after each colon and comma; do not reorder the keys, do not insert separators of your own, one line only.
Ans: {"value": 110, "unit": "km/h"}
